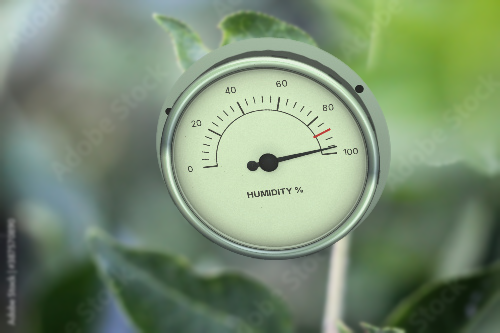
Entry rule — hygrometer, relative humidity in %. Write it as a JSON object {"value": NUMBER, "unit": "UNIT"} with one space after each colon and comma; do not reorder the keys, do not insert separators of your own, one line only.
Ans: {"value": 96, "unit": "%"}
